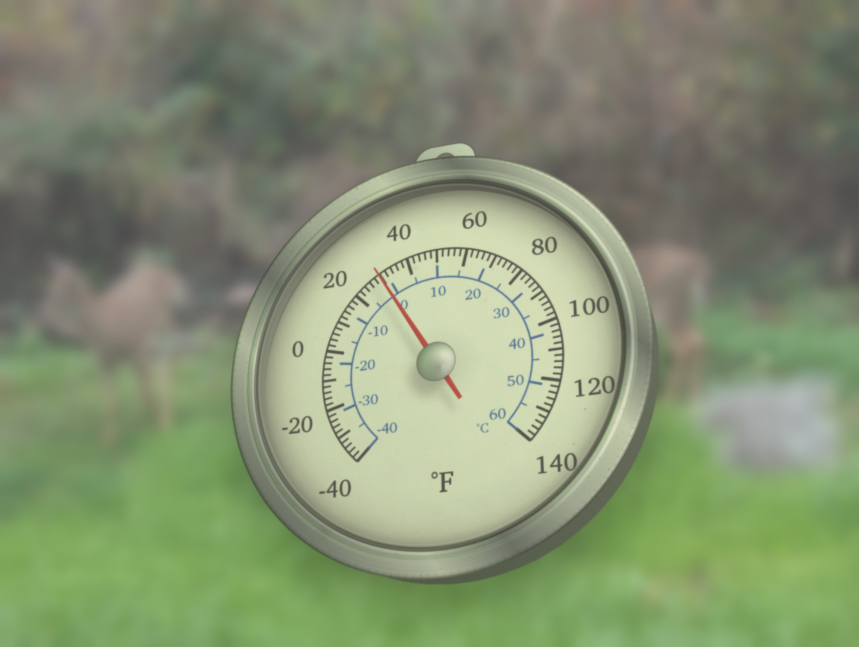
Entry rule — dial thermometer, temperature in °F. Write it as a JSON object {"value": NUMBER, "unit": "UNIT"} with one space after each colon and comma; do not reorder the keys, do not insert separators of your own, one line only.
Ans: {"value": 30, "unit": "°F"}
